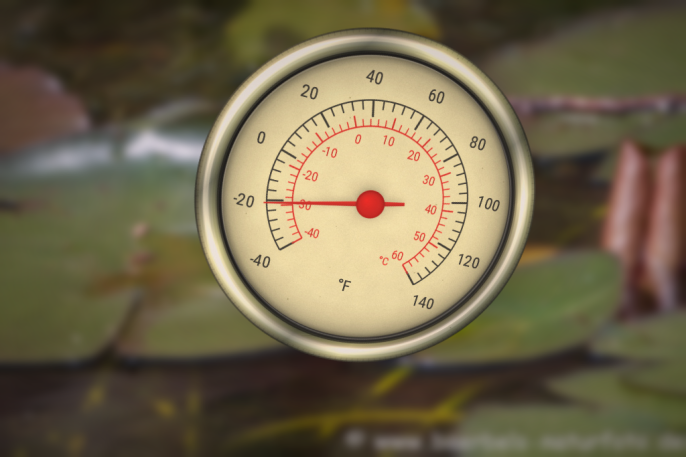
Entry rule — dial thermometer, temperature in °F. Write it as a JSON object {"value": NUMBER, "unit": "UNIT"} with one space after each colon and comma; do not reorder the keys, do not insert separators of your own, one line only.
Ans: {"value": -20, "unit": "°F"}
